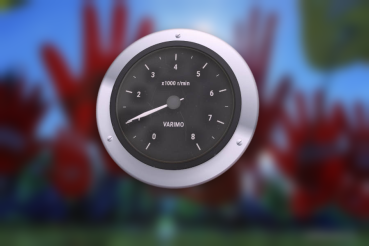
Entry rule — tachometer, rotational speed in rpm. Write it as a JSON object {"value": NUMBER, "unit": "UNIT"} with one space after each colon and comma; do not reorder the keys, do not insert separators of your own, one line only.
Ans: {"value": 1000, "unit": "rpm"}
